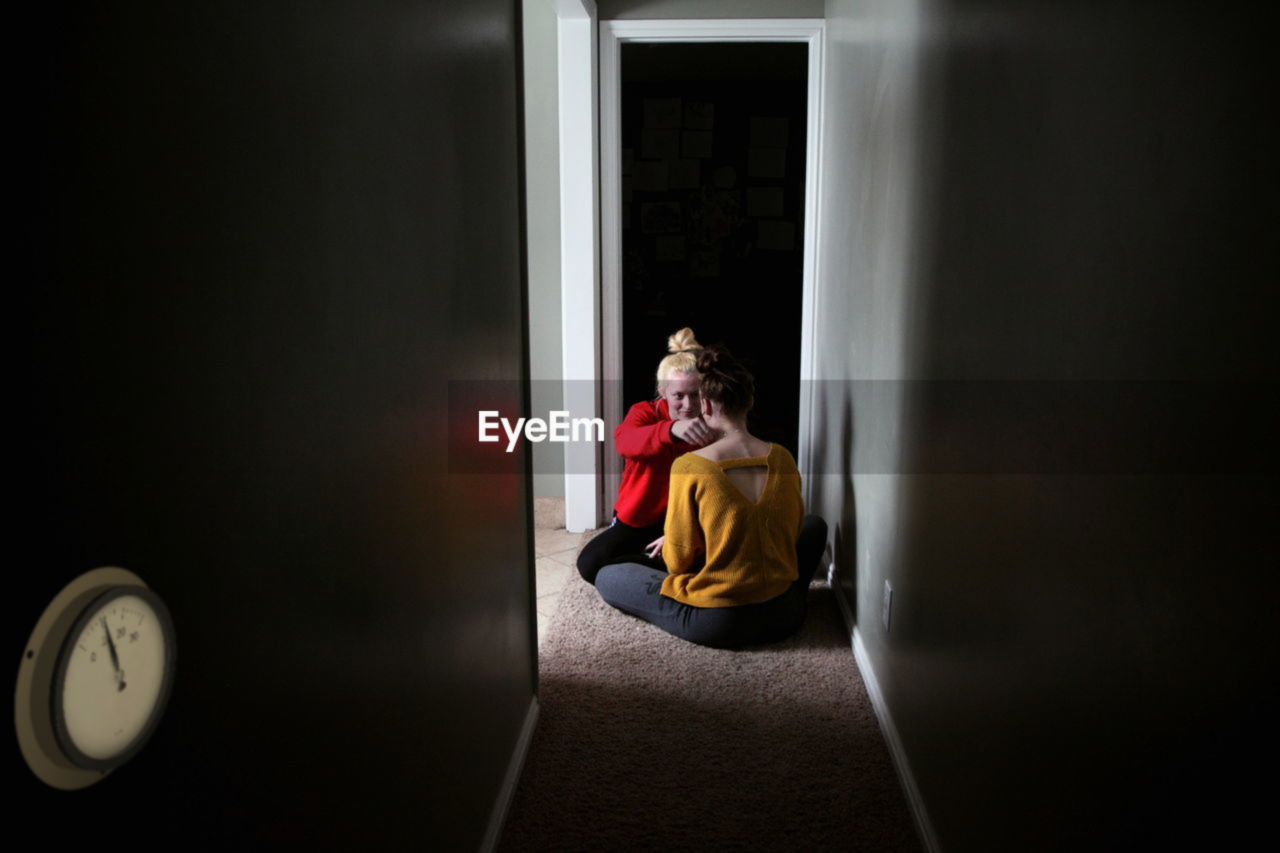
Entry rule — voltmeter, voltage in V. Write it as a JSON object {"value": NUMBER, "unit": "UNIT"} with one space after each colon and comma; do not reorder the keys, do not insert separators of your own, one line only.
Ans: {"value": 10, "unit": "V"}
